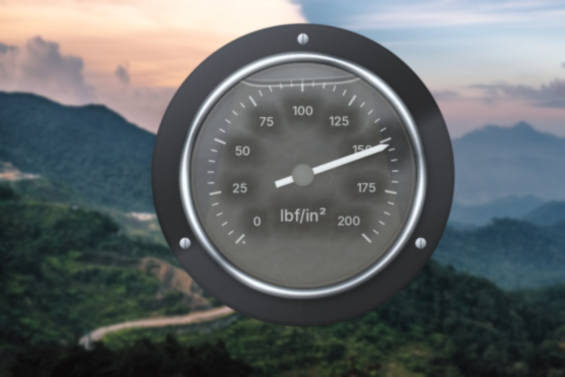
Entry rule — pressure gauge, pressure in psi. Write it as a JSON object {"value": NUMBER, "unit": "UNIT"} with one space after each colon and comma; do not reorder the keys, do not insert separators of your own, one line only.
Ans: {"value": 152.5, "unit": "psi"}
